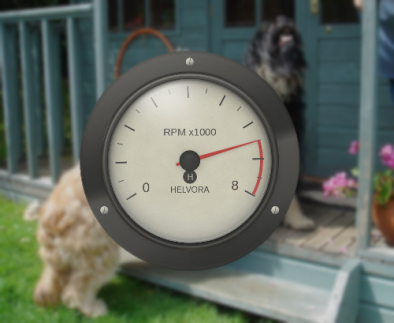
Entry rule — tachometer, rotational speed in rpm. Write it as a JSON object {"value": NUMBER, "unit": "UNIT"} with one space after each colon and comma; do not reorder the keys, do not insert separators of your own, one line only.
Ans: {"value": 6500, "unit": "rpm"}
